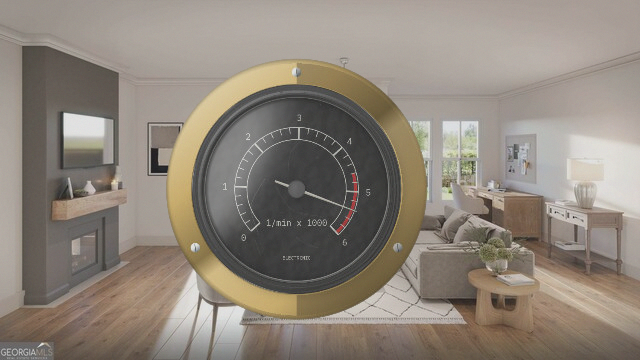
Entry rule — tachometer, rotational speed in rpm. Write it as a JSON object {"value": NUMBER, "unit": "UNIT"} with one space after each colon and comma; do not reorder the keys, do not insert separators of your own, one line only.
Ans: {"value": 5400, "unit": "rpm"}
